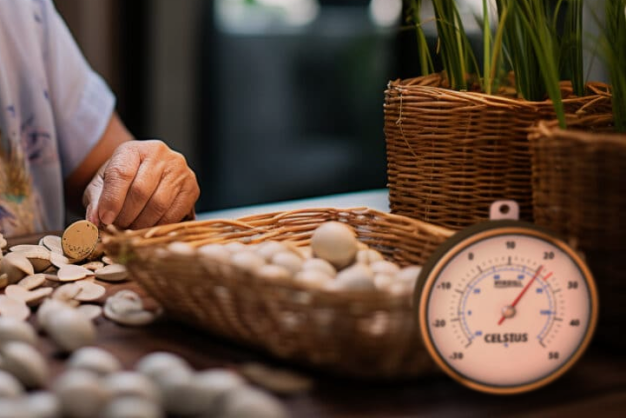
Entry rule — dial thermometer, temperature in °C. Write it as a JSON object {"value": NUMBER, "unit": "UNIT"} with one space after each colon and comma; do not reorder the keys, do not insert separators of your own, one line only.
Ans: {"value": 20, "unit": "°C"}
